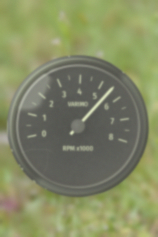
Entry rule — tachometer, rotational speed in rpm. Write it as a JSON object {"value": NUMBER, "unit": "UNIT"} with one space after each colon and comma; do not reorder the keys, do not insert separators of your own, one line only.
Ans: {"value": 5500, "unit": "rpm"}
